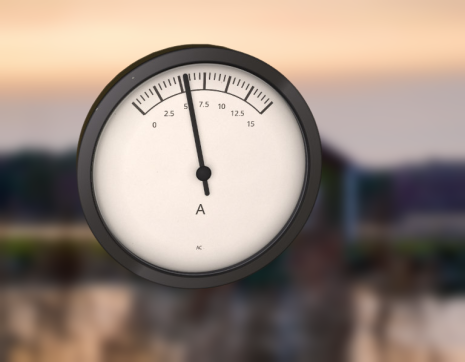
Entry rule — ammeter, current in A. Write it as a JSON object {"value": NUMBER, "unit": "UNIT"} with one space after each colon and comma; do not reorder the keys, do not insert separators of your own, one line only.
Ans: {"value": 5.5, "unit": "A"}
